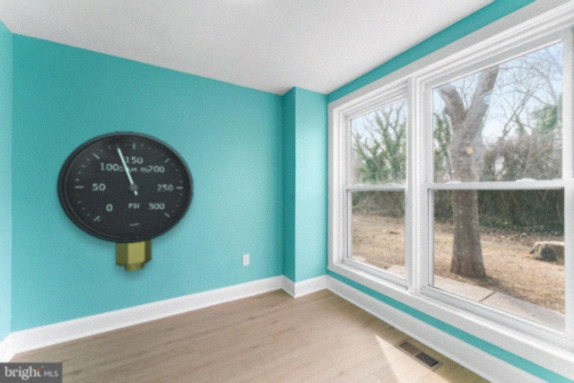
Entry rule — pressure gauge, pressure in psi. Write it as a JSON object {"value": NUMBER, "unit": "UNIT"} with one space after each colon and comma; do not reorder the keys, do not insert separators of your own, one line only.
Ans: {"value": 130, "unit": "psi"}
